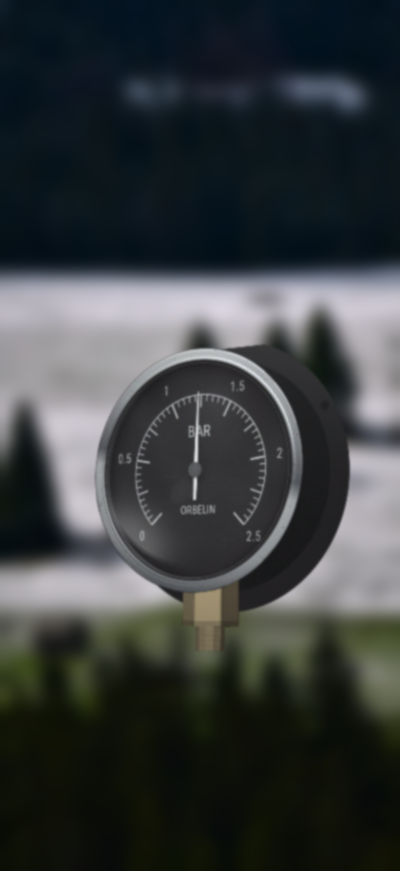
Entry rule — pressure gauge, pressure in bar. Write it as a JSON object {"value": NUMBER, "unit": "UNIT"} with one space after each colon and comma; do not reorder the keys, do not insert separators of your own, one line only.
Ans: {"value": 1.25, "unit": "bar"}
